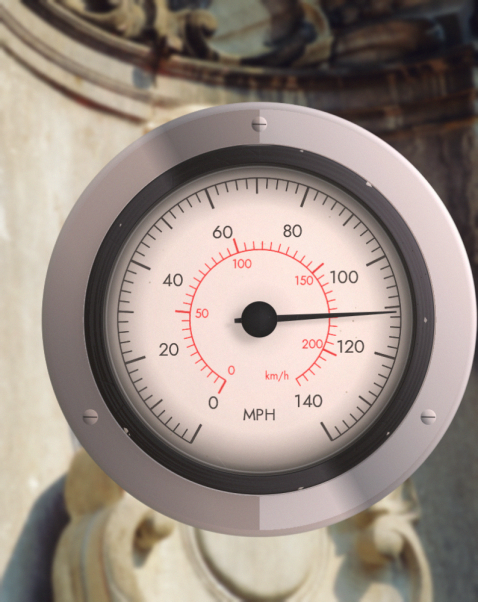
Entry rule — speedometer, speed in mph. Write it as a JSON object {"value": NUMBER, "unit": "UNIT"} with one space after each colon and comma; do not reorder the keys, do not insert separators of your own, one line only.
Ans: {"value": 111, "unit": "mph"}
